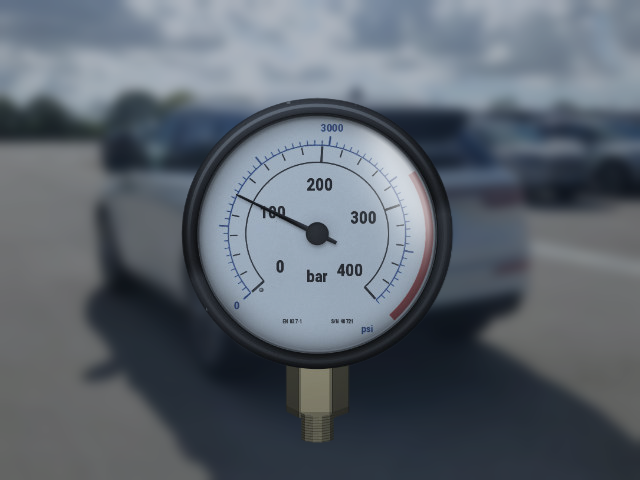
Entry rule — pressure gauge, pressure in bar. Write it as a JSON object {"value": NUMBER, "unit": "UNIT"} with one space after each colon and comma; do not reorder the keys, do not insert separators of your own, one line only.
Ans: {"value": 100, "unit": "bar"}
